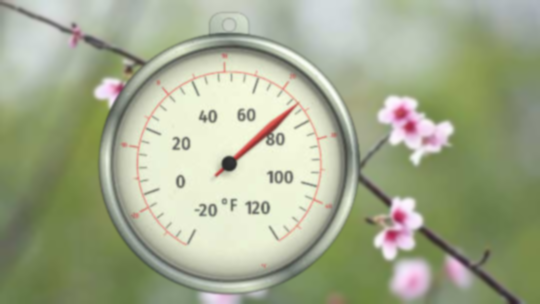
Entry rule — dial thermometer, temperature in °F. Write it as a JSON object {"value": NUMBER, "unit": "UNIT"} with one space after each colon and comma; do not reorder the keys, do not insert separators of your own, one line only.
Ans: {"value": 74, "unit": "°F"}
